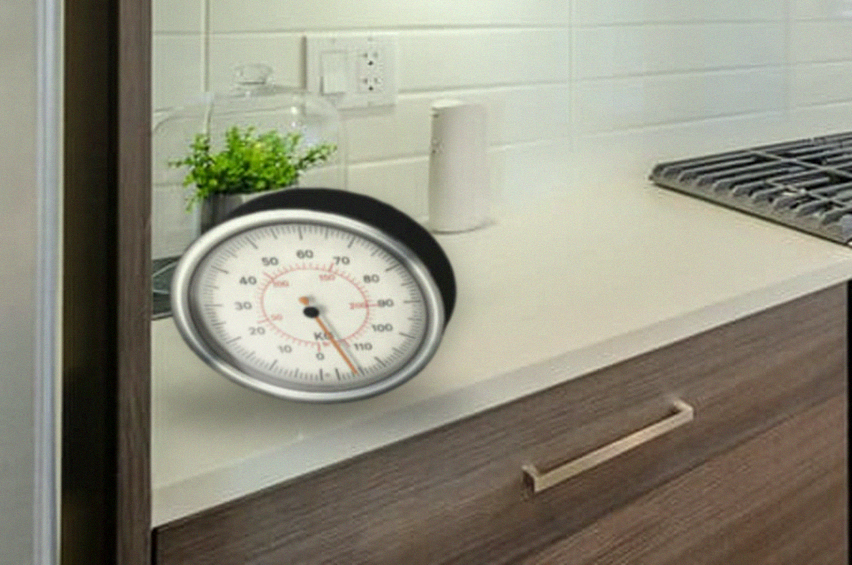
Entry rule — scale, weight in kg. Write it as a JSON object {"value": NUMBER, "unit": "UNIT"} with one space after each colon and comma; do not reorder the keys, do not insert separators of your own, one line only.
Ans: {"value": 115, "unit": "kg"}
